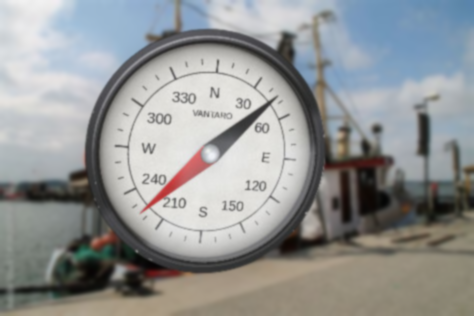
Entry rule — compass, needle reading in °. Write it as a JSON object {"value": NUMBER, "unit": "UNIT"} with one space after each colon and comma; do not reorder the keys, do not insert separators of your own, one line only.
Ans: {"value": 225, "unit": "°"}
